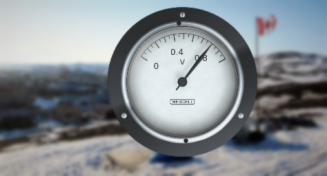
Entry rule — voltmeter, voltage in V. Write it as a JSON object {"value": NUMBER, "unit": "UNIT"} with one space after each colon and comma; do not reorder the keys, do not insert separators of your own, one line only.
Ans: {"value": 0.8, "unit": "V"}
